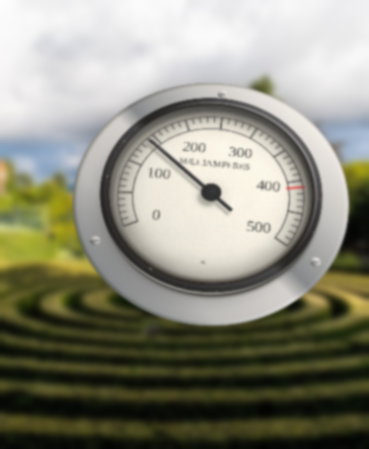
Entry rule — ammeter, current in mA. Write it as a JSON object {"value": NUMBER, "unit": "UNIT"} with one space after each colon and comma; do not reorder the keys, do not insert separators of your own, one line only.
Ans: {"value": 140, "unit": "mA"}
